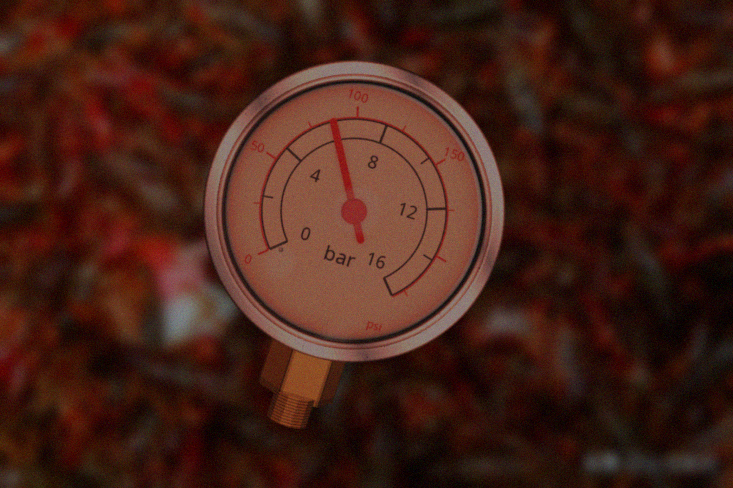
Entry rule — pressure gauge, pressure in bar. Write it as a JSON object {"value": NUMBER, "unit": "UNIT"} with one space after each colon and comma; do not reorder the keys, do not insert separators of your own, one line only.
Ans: {"value": 6, "unit": "bar"}
